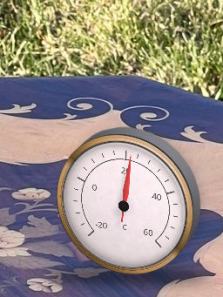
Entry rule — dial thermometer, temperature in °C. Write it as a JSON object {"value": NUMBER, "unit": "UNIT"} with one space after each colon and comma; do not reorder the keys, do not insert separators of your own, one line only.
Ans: {"value": 22, "unit": "°C"}
